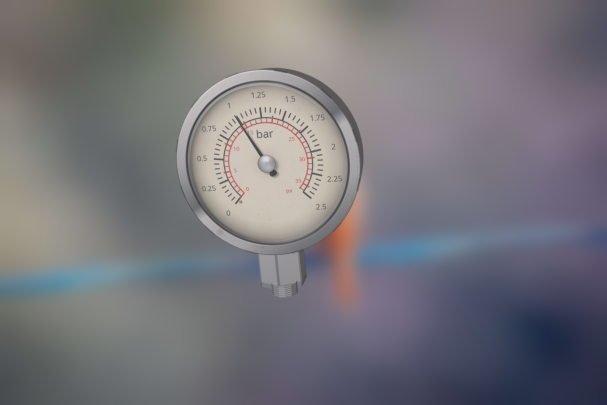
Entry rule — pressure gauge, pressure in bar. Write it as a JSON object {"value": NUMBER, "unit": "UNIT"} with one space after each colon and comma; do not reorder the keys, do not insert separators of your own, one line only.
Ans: {"value": 1, "unit": "bar"}
